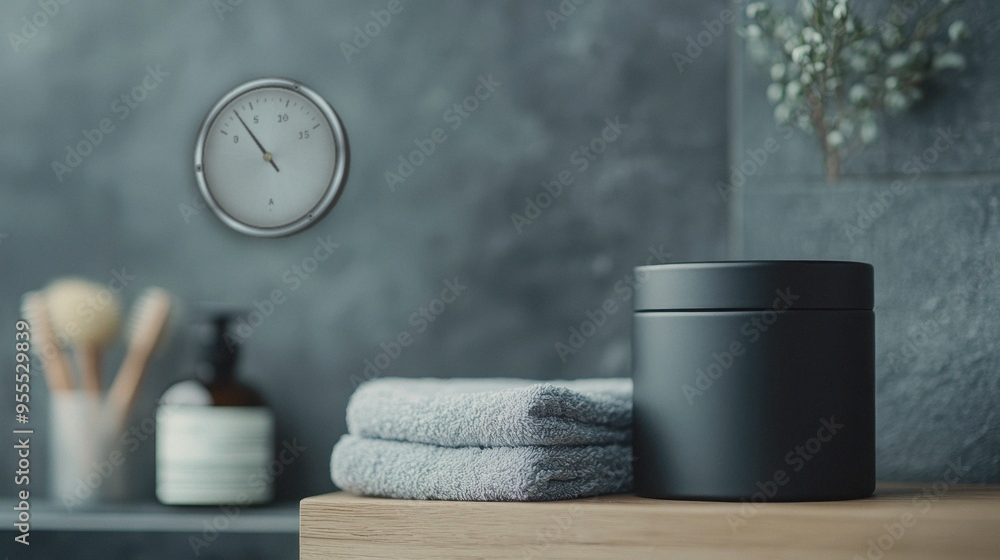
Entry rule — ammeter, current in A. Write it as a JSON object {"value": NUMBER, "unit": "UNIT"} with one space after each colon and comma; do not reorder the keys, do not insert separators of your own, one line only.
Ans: {"value": 3, "unit": "A"}
